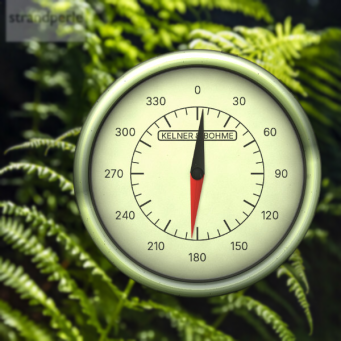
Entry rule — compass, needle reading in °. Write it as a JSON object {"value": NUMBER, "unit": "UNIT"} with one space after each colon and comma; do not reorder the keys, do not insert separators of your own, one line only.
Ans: {"value": 185, "unit": "°"}
